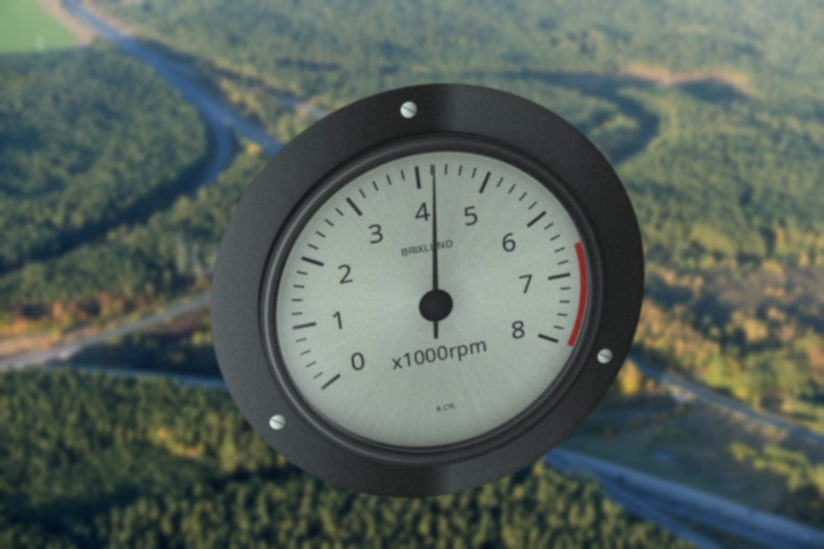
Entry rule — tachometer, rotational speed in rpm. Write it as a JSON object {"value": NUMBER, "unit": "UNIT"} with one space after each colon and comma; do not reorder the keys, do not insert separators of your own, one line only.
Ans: {"value": 4200, "unit": "rpm"}
